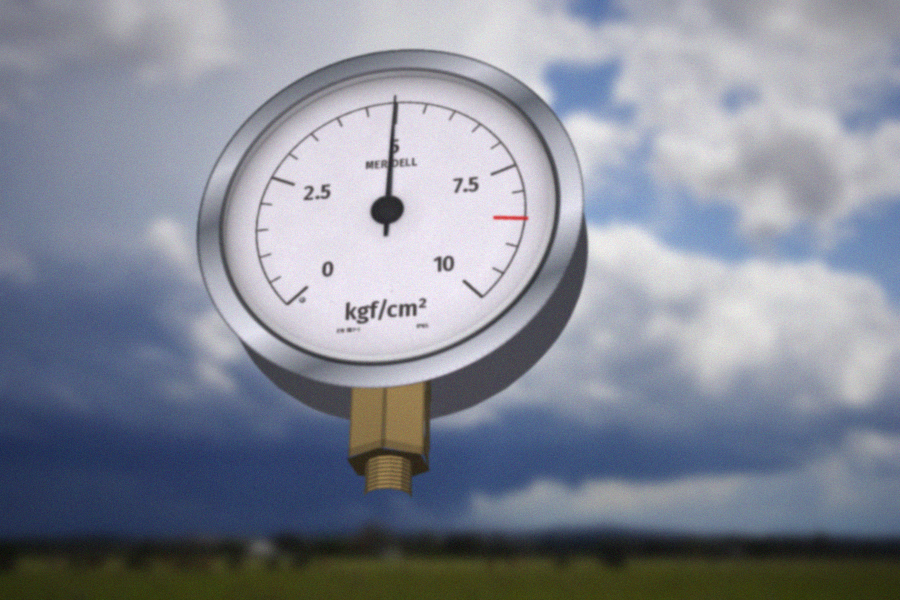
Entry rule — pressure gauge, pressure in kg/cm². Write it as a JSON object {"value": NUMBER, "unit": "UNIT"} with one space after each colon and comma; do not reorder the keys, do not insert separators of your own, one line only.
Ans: {"value": 5, "unit": "kg/cm²"}
